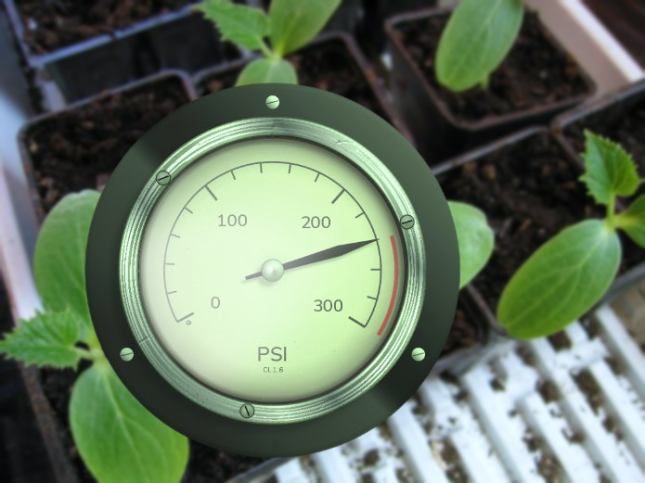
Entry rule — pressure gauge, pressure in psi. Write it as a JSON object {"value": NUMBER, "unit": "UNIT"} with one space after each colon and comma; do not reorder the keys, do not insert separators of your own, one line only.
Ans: {"value": 240, "unit": "psi"}
